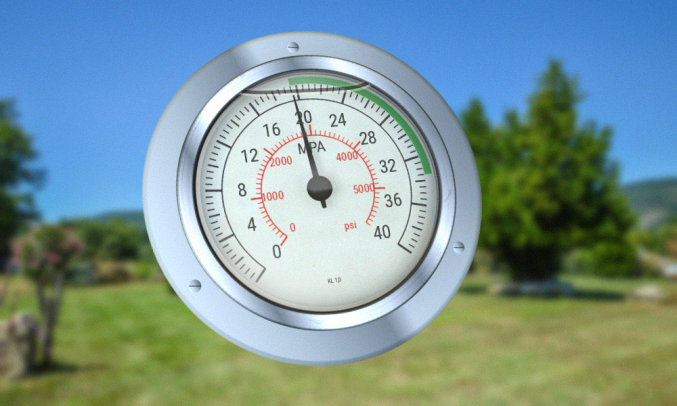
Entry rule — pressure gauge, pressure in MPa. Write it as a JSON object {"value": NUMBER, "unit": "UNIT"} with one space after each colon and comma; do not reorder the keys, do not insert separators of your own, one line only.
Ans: {"value": 19.5, "unit": "MPa"}
